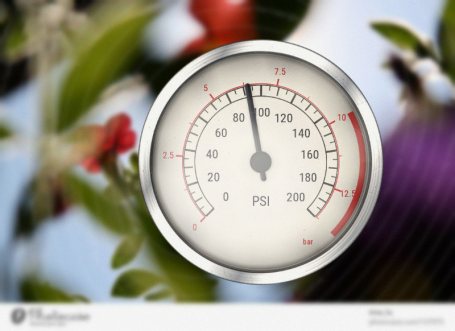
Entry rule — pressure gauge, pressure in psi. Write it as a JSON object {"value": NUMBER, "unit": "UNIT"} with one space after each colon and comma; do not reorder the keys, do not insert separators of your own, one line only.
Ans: {"value": 92.5, "unit": "psi"}
